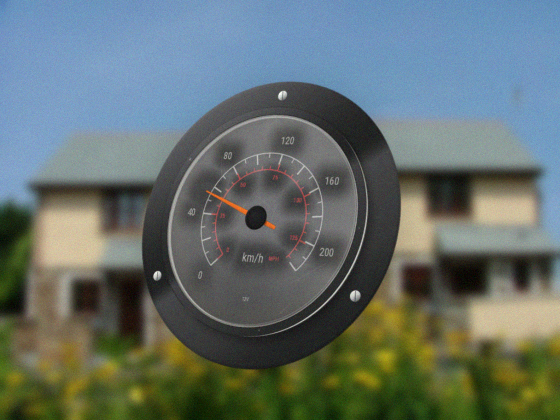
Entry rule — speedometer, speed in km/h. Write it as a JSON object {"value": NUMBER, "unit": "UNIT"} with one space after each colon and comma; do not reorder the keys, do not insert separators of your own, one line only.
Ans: {"value": 55, "unit": "km/h"}
